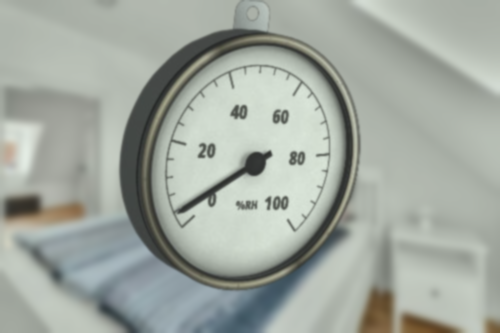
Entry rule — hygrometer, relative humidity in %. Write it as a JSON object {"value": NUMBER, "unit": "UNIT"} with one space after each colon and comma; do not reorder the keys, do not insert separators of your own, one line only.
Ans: {"value": 4, "unit": "%"}
